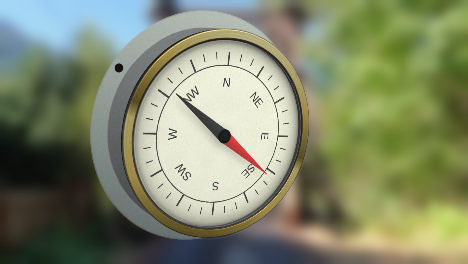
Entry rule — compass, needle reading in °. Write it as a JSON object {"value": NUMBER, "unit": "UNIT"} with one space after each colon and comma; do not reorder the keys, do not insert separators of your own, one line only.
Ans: {"value": 125, "unit": "°"}
